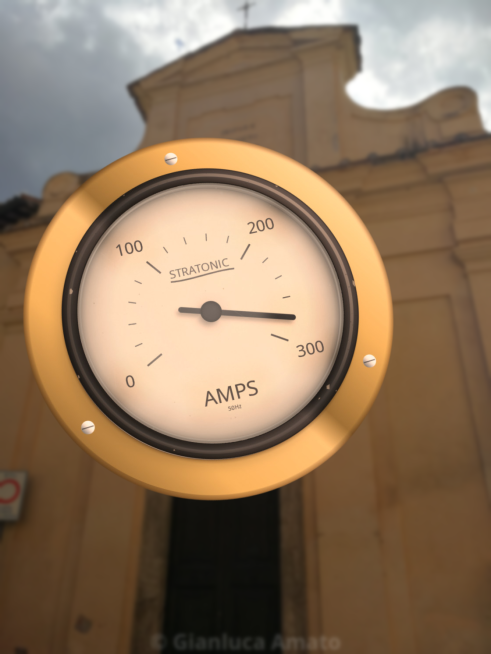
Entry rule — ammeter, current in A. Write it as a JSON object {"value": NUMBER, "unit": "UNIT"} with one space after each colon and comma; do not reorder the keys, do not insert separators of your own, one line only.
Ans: {"value": 280, "unit": "A"}
